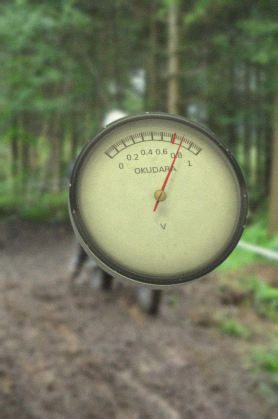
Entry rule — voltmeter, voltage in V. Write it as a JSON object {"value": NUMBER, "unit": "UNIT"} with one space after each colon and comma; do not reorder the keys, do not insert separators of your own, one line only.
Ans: {"value": 0.8, "unit": "V"}
